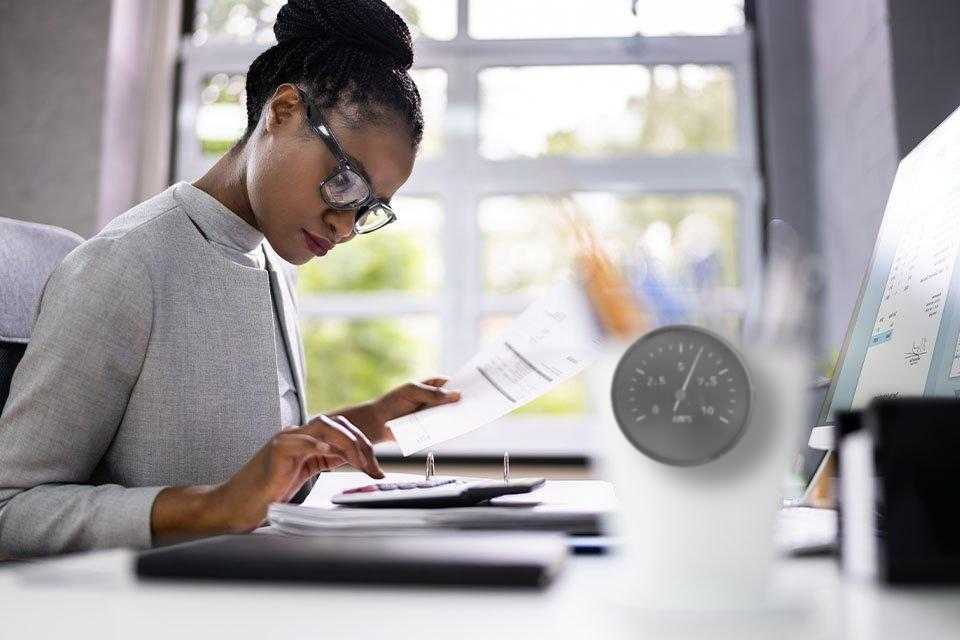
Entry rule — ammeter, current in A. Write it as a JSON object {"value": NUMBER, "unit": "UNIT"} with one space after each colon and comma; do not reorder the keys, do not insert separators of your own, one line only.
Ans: {"value": 6, "unit": "A"}
